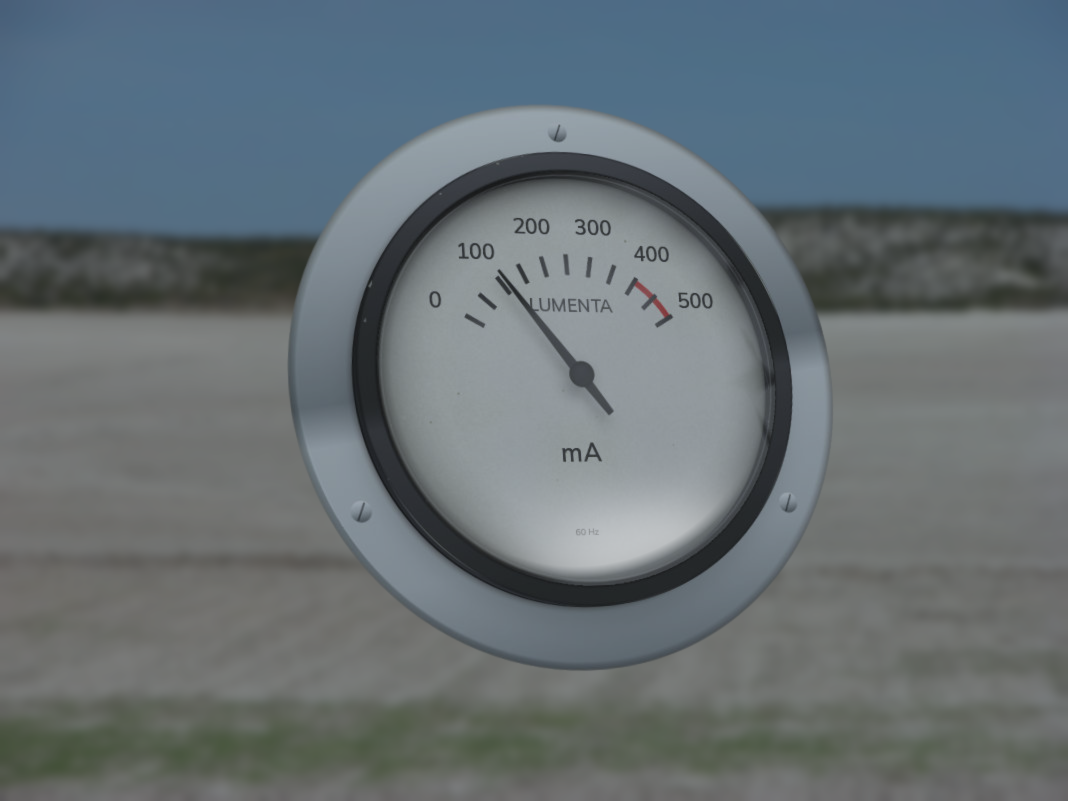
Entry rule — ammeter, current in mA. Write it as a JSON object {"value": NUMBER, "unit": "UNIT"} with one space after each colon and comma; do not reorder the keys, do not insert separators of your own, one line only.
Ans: {"value": 100, "unit": "mA"}
